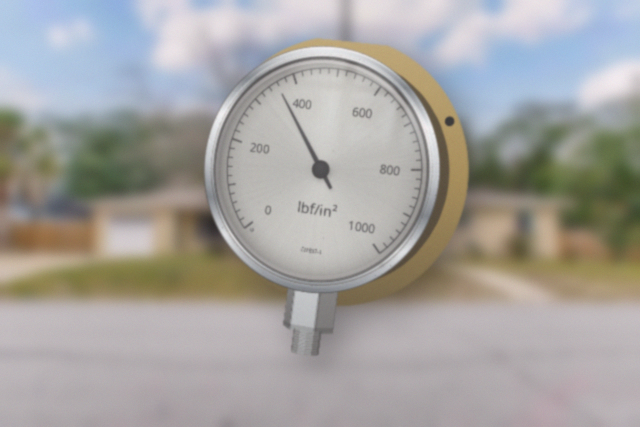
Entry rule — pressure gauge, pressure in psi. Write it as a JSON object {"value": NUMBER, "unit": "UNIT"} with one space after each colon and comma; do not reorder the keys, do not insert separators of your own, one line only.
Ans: {"value": 360, "unit": "psi"}
